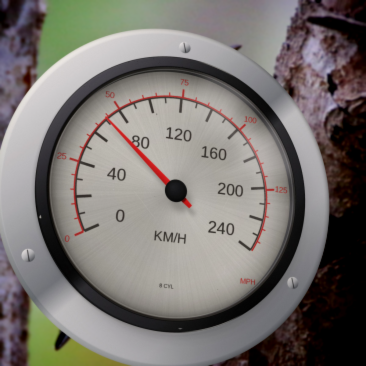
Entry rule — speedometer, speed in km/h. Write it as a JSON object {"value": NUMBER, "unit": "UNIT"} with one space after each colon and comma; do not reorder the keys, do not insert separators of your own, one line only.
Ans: {"value": 70, "unit": "km/h"}
